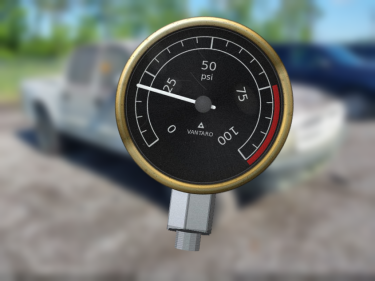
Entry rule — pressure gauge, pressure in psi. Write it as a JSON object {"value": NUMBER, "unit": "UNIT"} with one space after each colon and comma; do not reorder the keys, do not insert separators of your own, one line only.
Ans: {"value": 20, "unit": "psi"}
